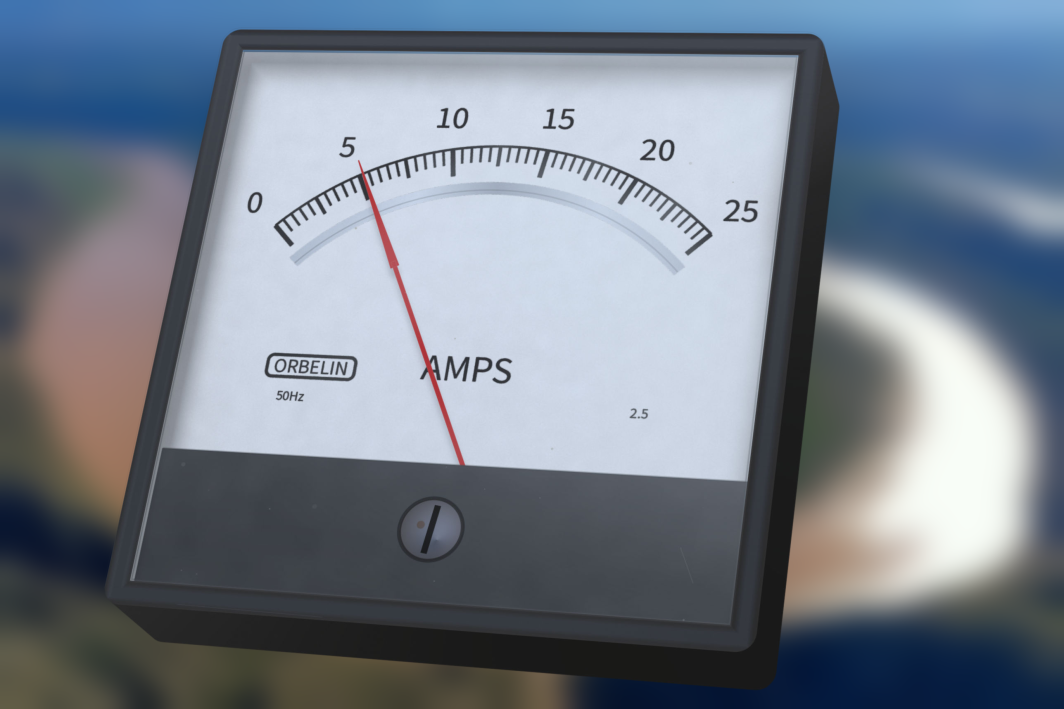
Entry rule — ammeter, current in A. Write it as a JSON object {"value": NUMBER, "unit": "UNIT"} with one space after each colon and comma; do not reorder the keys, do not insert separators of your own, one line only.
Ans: {"value": 5.25, "unit": "A"}
